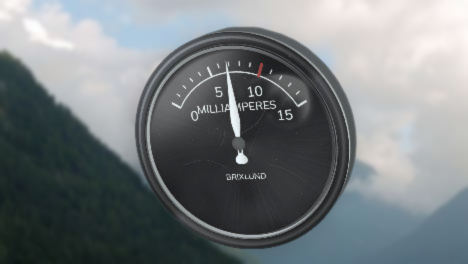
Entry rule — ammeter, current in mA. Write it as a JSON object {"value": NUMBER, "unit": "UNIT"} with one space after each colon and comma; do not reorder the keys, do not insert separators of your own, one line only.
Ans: {"value": 7, "unit": "mA"}
